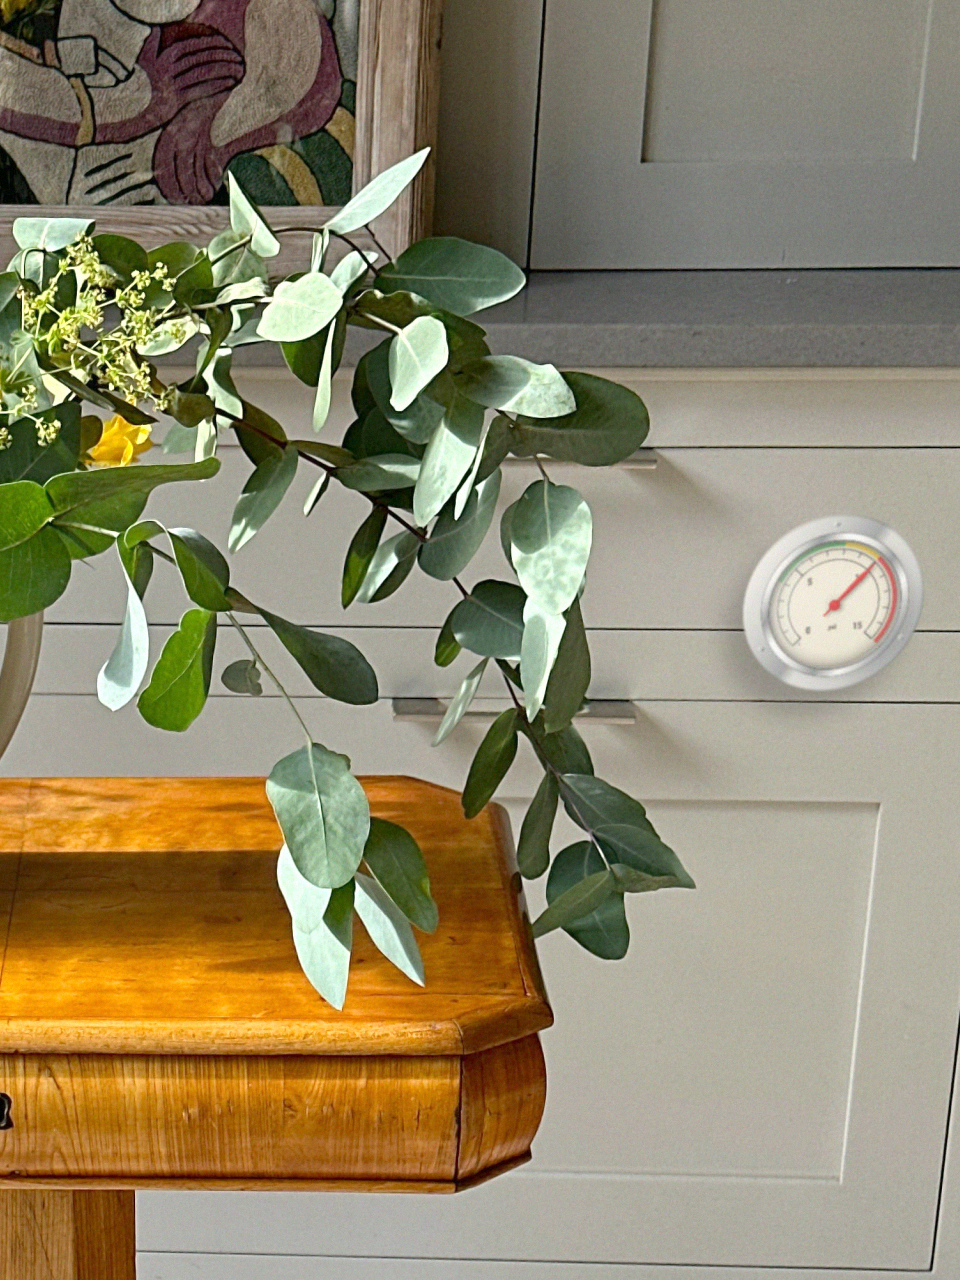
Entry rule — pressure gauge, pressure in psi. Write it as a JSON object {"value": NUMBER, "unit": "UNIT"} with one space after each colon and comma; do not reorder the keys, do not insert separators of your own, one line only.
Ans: {"value": 10, "unit": "psi"}
